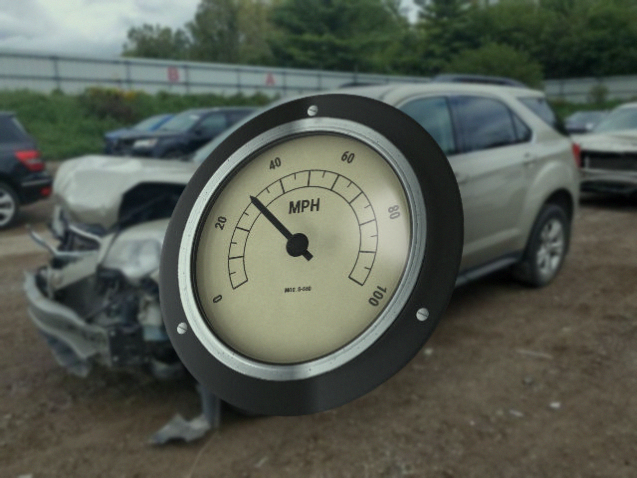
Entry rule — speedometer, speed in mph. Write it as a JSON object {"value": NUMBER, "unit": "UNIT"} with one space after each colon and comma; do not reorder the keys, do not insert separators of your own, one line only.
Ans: {"value": 30, "unit": "mph"}
